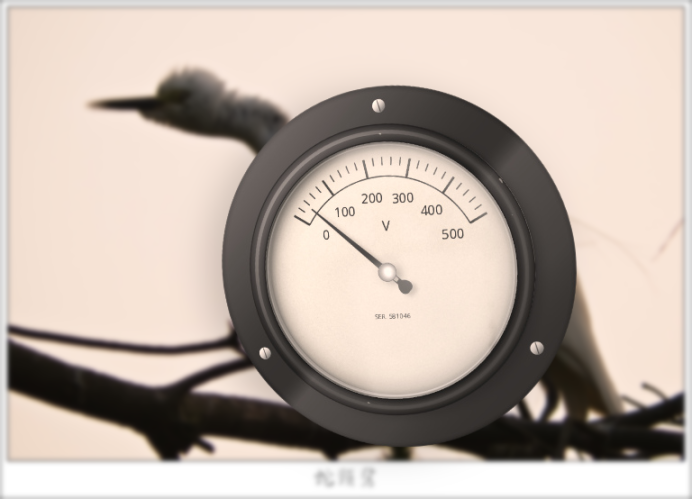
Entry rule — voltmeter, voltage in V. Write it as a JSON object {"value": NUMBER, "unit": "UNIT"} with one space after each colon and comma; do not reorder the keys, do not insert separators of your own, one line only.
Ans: {"value": 40, "unit": "V"}
